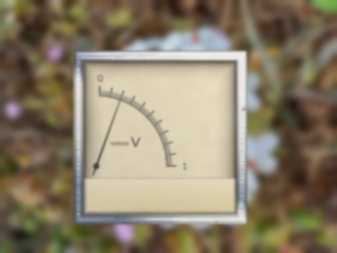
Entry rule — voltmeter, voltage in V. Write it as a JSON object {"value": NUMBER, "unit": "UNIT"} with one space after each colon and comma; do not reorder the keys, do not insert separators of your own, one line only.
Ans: {"value": 0.2, "unit": "V"}
